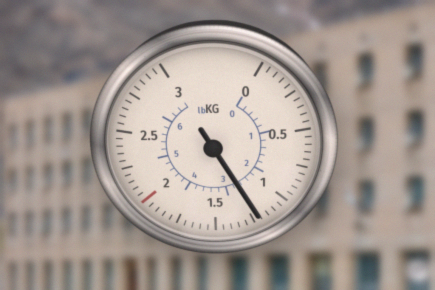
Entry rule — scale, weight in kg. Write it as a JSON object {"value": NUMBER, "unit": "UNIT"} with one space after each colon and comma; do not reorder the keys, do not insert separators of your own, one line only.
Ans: {"value": 1.2, "unit": "kg"}
